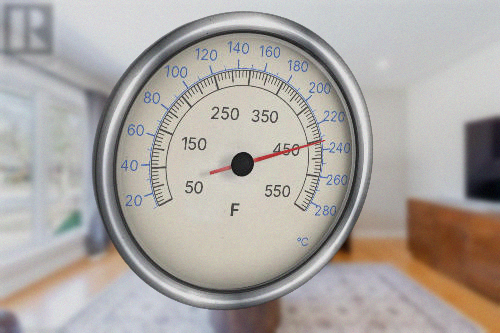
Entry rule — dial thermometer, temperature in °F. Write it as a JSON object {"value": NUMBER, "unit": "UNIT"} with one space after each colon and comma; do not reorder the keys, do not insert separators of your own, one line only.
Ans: {"value": 450, "unit": "°F"}
